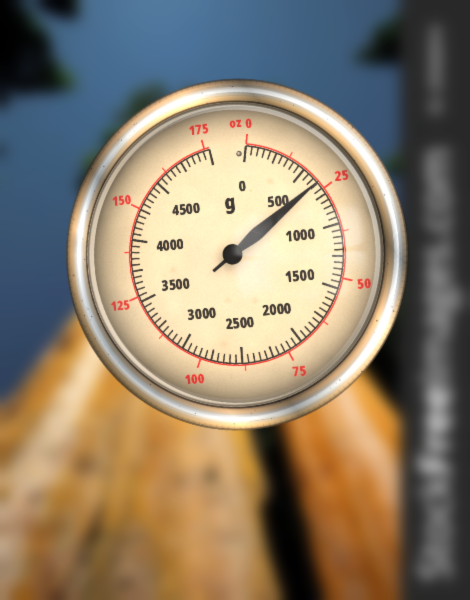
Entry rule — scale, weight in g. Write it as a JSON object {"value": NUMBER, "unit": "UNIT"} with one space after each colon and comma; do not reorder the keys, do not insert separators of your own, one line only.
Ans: {"value": 650, "unit": "g"}
